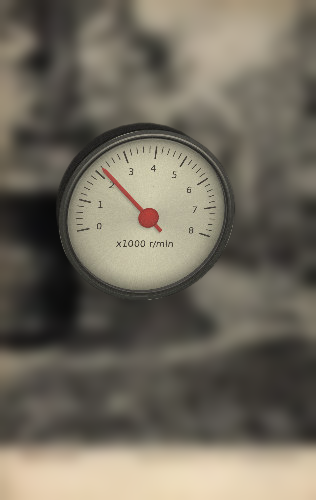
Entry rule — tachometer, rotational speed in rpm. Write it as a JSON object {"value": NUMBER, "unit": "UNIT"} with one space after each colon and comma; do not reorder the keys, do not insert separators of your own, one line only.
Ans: {"value": 2200, "unit": "rpm"}
